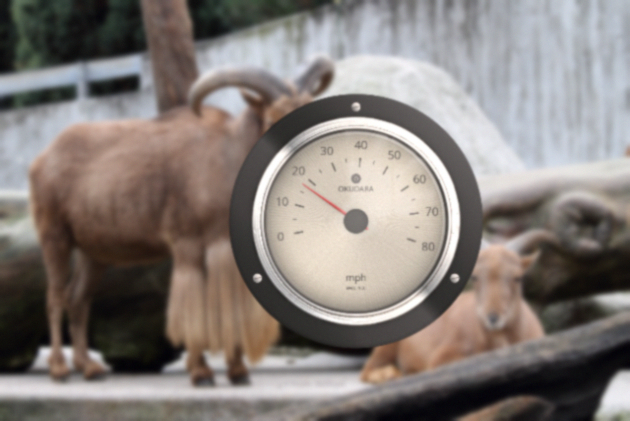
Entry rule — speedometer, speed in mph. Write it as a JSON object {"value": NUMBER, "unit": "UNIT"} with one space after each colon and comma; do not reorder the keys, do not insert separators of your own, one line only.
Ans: {"value": 17.5, "unit": "mph"}
